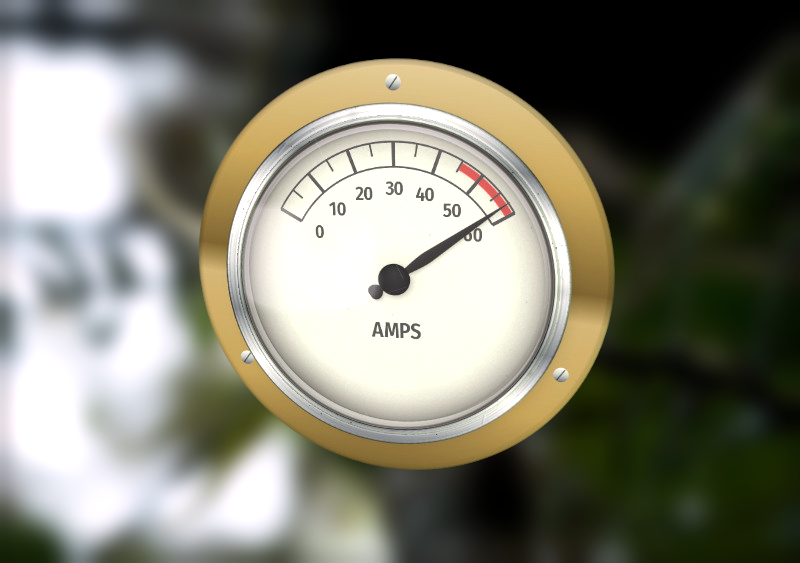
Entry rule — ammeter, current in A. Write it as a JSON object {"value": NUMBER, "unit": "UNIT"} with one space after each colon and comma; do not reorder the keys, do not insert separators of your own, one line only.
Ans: {"value": 57.5, "unit": "A"}
